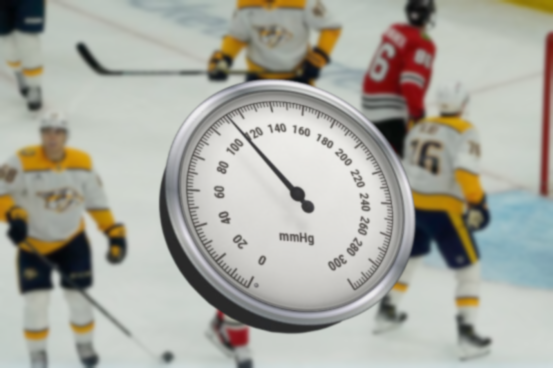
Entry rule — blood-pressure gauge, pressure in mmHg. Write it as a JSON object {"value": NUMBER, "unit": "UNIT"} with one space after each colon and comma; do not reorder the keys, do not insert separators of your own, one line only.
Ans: {"value": 110, "unit": "mmHg"}
